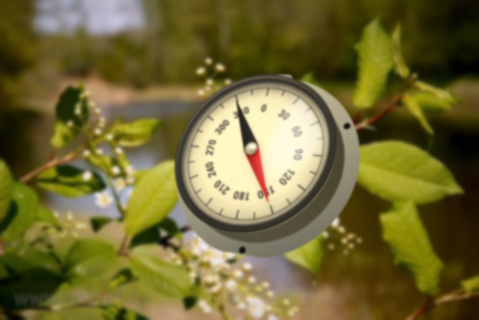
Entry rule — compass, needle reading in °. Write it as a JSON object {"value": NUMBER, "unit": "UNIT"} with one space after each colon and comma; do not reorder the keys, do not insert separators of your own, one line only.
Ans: {"value": 150, "unit": "°"}
